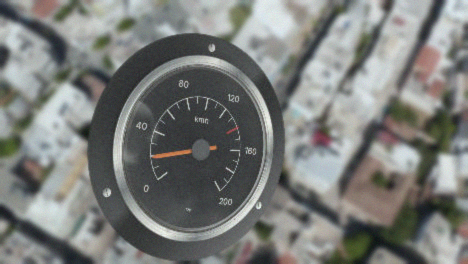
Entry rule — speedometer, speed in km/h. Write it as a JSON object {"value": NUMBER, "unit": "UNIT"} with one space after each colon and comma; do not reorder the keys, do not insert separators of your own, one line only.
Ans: {"value": 20, "unit": "km/h"}
